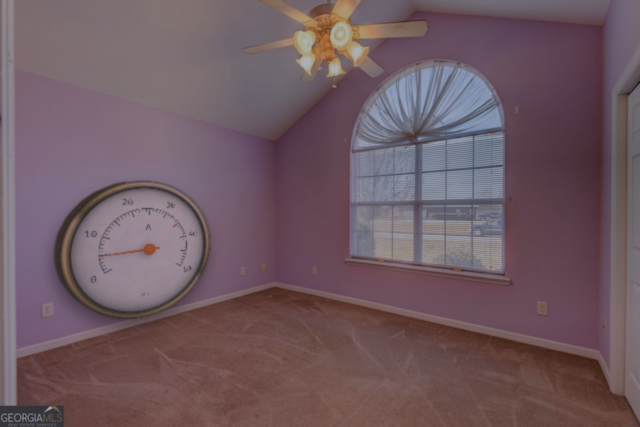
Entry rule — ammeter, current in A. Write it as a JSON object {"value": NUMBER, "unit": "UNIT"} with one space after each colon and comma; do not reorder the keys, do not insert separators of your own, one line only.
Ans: {"value": 5, "unit": "A"}
